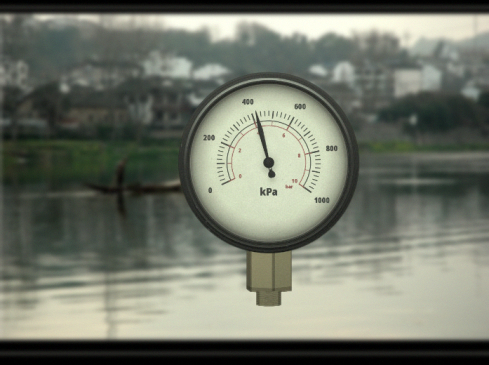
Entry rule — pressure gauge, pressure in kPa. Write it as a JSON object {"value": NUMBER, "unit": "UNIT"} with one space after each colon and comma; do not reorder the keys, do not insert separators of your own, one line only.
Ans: {"value": 420, "unit": "kPa"}
